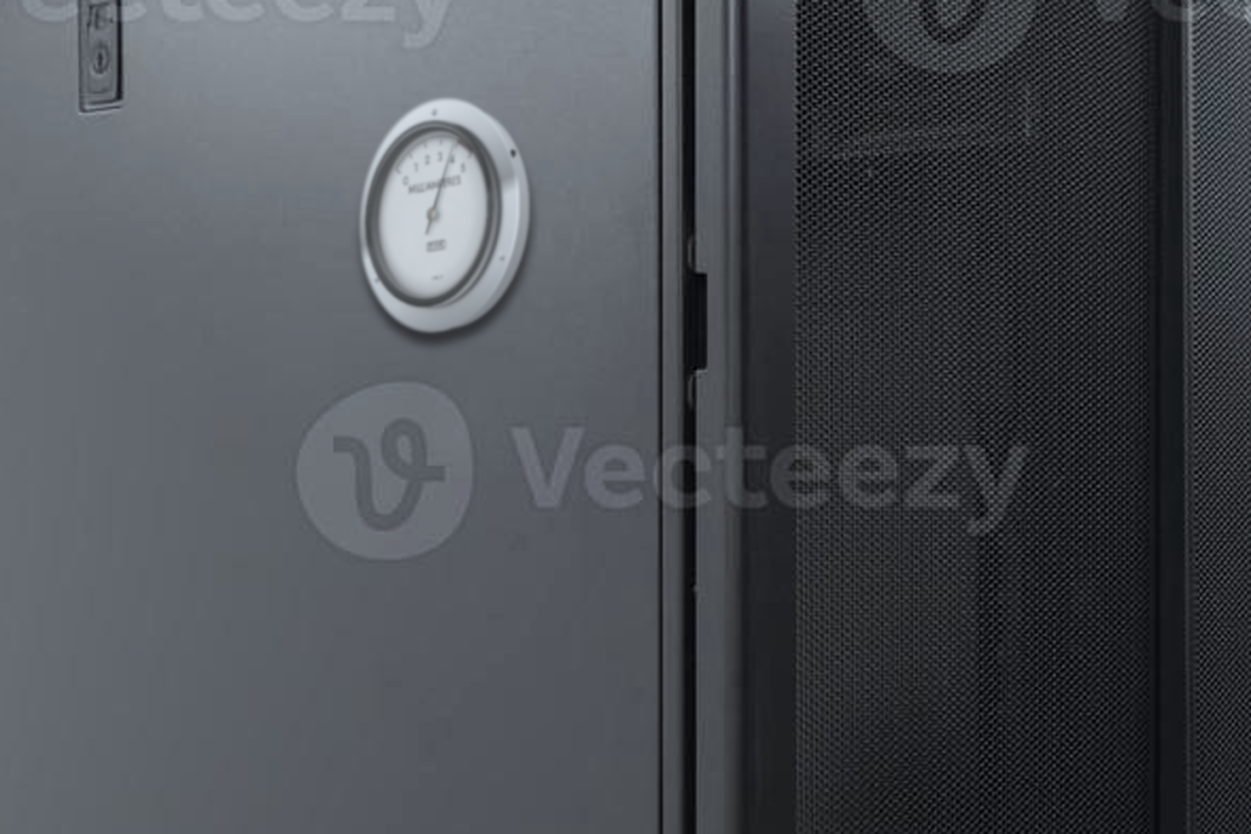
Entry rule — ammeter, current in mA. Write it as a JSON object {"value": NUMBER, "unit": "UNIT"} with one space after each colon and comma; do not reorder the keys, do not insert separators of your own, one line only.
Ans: {"value": 4, "unit": "mA"}
